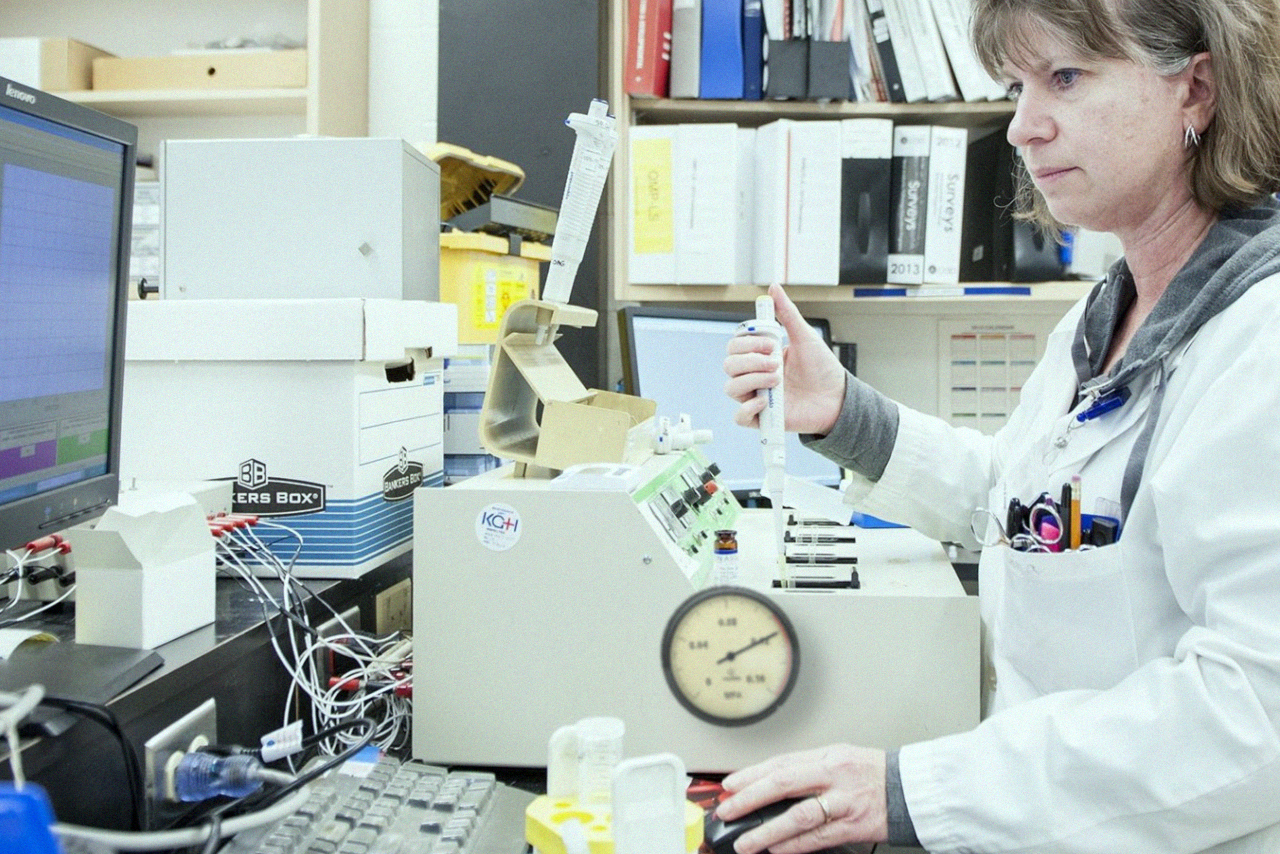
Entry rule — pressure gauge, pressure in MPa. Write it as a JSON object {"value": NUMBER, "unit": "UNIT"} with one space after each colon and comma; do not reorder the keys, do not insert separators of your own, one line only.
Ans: {"value": 0.12, "unit": "MPa"}
